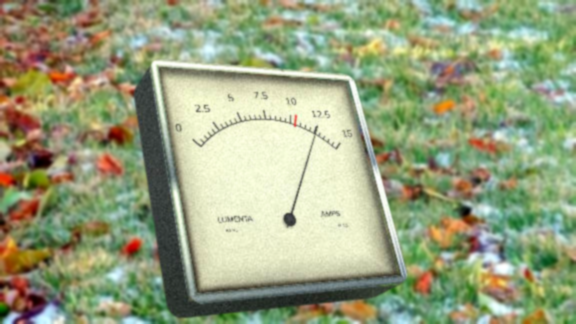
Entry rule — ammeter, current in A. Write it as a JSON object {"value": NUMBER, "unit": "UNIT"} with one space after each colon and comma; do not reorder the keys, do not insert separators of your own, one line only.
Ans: {"value": 12.5, "unit": "A"}
